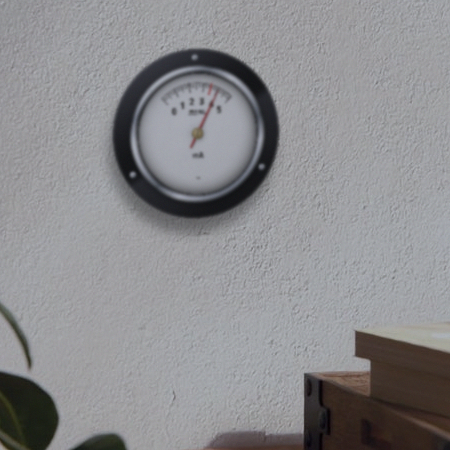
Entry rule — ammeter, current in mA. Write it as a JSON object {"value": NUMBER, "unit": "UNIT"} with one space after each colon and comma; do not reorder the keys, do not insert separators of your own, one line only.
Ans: {"value": 4, "unit": "mA"}
